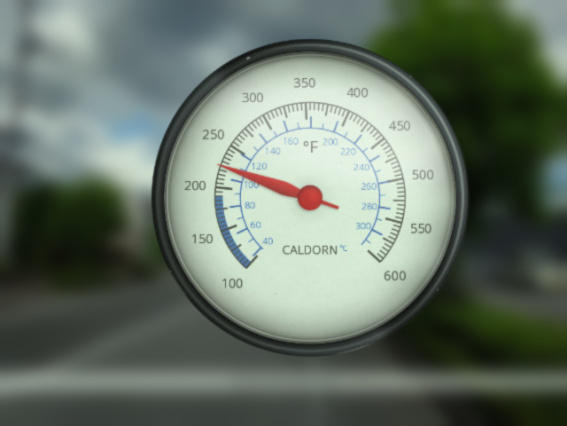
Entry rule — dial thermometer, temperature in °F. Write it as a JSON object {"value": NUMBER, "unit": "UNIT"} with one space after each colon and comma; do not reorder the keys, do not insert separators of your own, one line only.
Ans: {"value": 225, "unit": "°F"}
